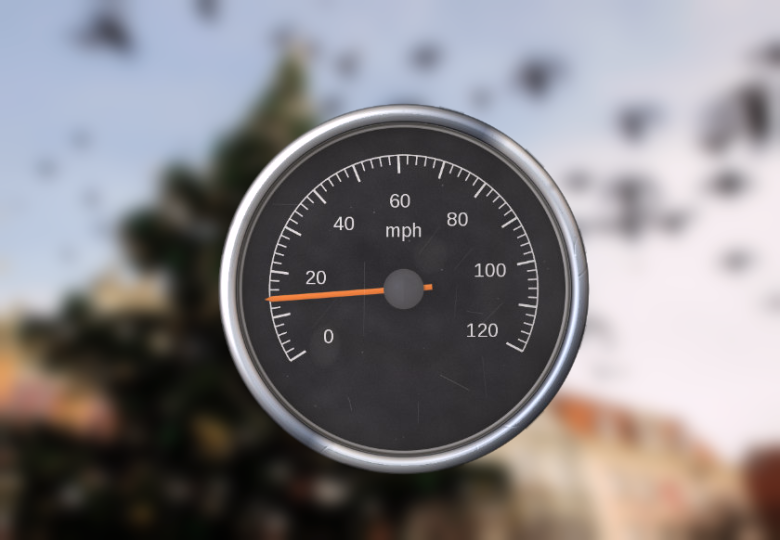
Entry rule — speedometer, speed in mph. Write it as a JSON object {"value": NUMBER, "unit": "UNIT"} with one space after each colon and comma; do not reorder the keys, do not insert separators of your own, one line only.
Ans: {"value": 14, "unit": "mph"}
